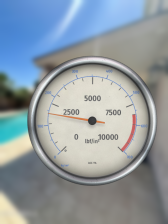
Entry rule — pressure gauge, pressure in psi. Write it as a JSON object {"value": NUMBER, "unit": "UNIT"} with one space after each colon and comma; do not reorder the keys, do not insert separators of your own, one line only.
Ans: {"value": 2000, "unit": "psi"}
